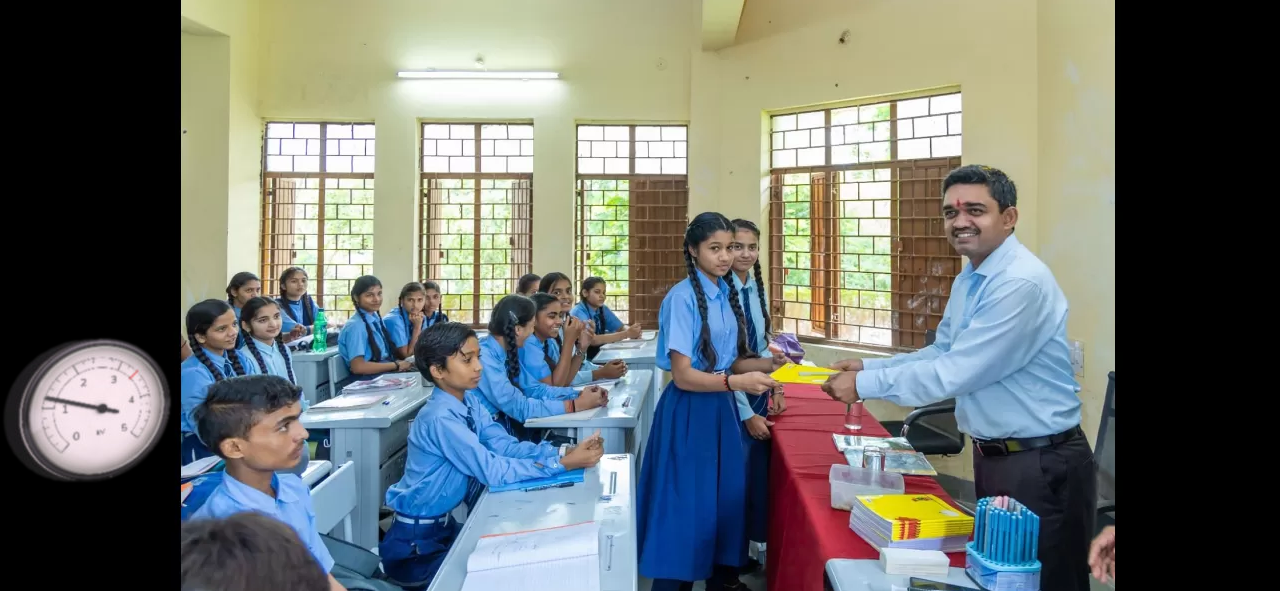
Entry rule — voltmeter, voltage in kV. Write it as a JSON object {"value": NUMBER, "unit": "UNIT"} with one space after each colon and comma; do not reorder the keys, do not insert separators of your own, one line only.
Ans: {"value": 1.2, "unit": "kV"}
